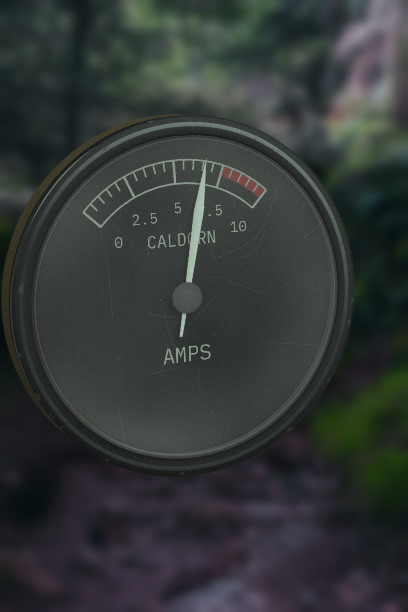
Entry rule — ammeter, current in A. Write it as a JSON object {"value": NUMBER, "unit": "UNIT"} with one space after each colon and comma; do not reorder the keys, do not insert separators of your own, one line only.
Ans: {"value": 6.5, "unit": "A"}
